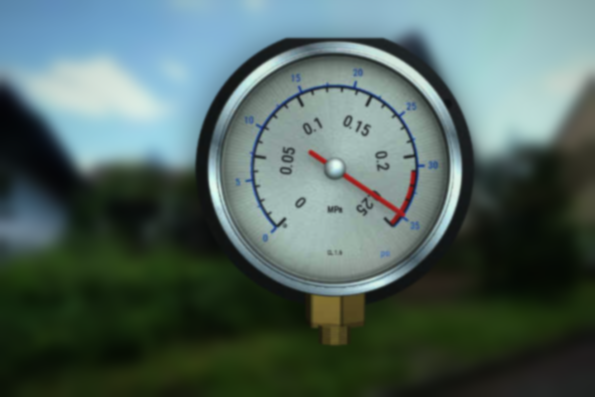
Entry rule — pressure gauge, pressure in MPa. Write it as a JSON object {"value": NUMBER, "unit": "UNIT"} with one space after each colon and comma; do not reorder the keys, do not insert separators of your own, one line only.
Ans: {"value": 0.24, "unit": "MPa"}
